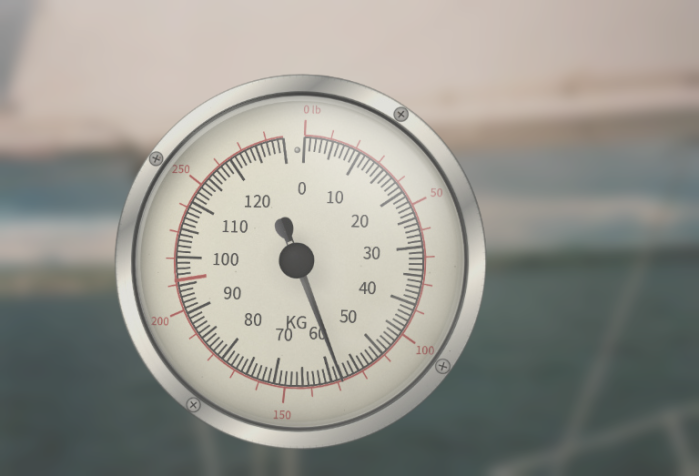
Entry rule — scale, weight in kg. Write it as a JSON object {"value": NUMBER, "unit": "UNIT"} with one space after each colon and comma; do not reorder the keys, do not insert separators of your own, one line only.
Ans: {"value": 58, "unit": "kg"}
